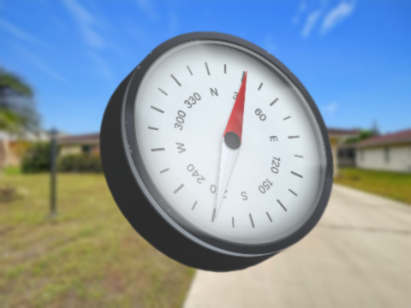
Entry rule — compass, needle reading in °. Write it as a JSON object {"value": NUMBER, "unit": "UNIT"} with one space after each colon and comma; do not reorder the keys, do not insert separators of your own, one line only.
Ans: {"value": 30, "unit": "°"}
